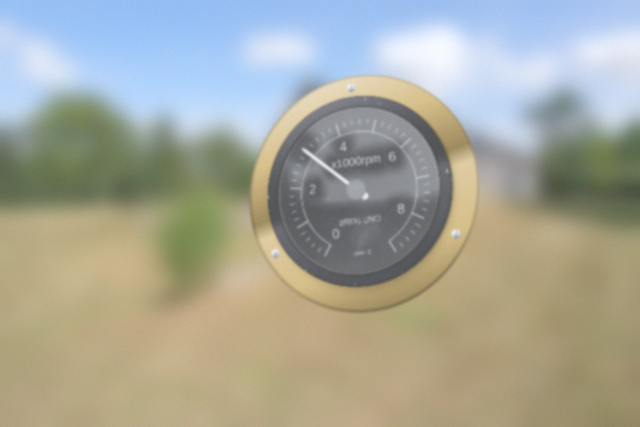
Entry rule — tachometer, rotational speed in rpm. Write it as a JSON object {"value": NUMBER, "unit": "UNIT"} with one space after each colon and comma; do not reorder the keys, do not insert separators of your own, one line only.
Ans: {"value": 3000, "unit": "rpm"}
